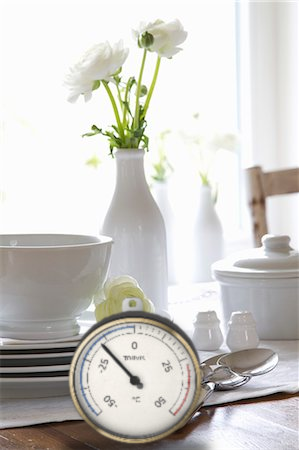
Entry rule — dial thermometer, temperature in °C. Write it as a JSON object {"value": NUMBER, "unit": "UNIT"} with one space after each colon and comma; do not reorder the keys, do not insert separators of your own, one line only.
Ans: {"value": -15, "unit": "°C"}
